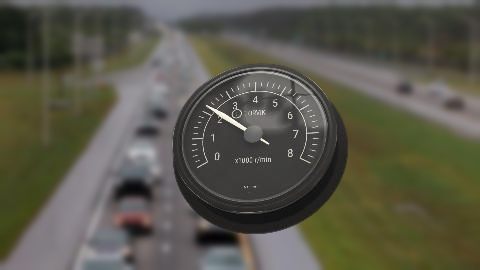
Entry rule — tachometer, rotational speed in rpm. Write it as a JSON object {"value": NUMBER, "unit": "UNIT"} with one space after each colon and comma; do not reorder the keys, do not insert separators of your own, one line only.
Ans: {"value": 2200, "unit": "rpm"}
